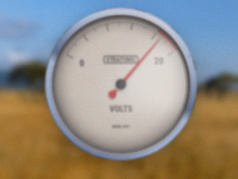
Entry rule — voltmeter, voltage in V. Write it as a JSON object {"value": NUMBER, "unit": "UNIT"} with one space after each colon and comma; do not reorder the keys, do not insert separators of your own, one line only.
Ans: {"value": 17, "unit": "V"}
